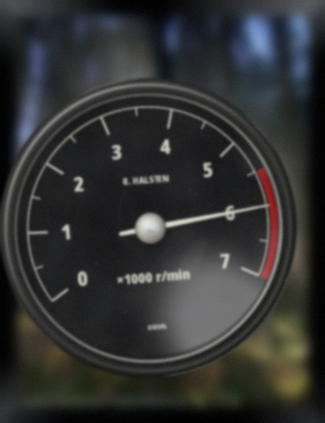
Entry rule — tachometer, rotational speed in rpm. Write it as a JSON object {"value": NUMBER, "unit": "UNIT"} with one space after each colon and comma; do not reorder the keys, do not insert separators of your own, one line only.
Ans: {"value": 6000, "unit": "rpm"}
